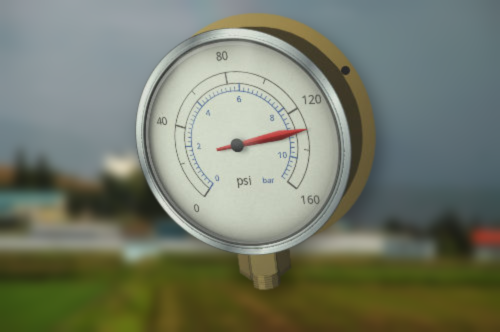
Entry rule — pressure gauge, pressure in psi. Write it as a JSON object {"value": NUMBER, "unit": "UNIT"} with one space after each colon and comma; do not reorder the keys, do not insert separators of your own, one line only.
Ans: {"value": 130, "unit": "psi"}
